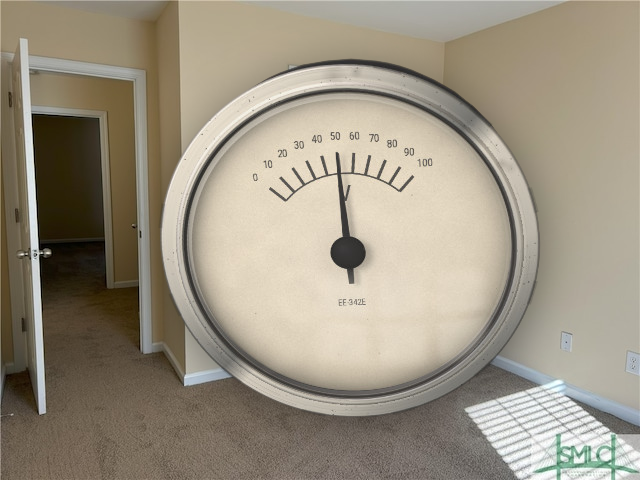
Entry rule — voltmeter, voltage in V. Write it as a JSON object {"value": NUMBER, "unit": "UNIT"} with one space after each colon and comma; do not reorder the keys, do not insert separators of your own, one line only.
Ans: {"value": 50, "unit": "V"}
